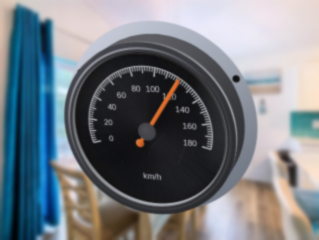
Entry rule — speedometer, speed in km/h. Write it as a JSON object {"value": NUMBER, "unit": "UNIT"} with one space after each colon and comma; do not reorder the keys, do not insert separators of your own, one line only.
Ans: {"value": 120, "unit": "km/h"}
